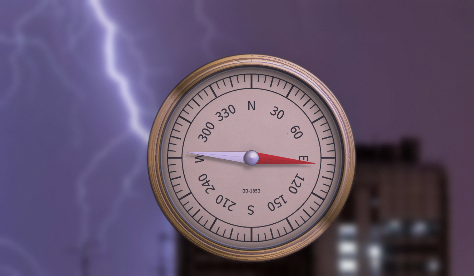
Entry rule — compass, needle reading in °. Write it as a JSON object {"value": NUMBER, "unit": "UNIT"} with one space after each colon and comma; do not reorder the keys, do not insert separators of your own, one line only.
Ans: {"value": 95, "unit": "°"}
